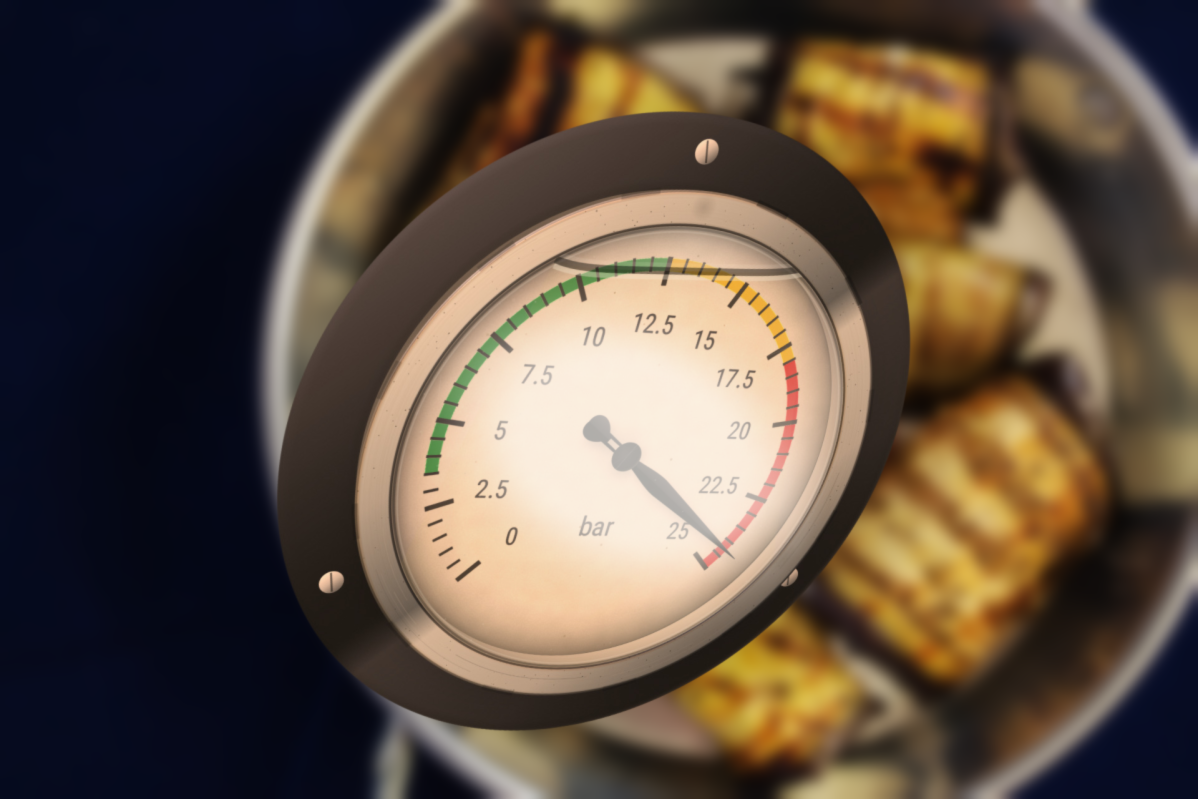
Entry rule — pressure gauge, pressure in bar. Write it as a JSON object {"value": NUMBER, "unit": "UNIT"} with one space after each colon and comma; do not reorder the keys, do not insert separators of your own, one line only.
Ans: {"value": 24.25, "unit": "bar"}
